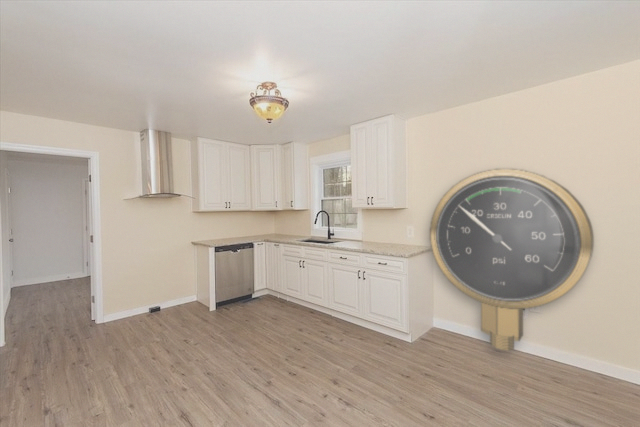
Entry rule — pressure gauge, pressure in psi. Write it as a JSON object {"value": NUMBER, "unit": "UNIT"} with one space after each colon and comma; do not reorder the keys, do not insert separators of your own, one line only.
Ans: {"value": 17.5, "unit": "psi"}
